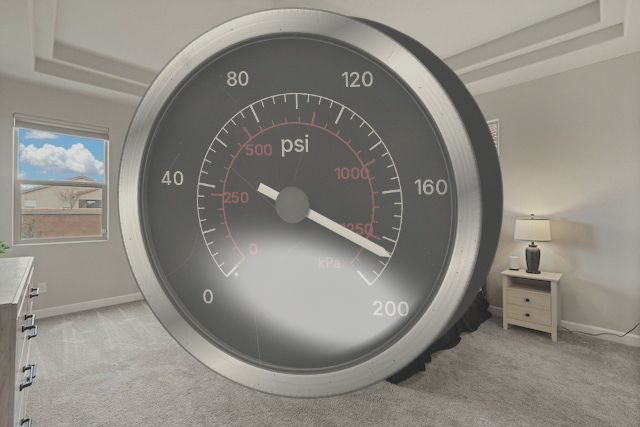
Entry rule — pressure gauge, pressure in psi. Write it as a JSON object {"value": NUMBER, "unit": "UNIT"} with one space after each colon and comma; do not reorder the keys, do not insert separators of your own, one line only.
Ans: {"value": 185, "unit": "psi"}
